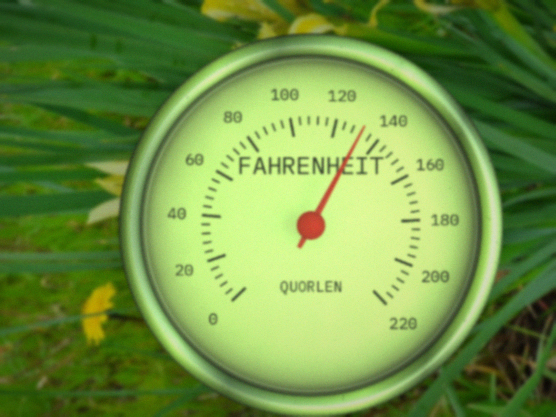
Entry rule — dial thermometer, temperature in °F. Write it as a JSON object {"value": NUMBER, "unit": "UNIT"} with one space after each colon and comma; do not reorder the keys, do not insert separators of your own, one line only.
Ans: {"value": 132, "unit": "°F"}
